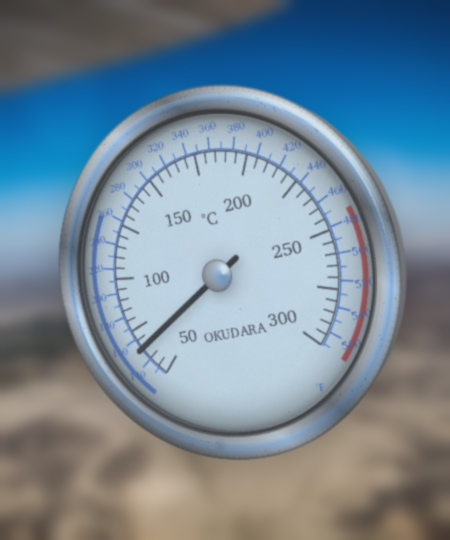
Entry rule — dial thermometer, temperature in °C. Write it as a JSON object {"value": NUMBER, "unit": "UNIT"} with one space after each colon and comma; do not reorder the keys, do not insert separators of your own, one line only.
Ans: {"value": 65, "unit": "°C"}
